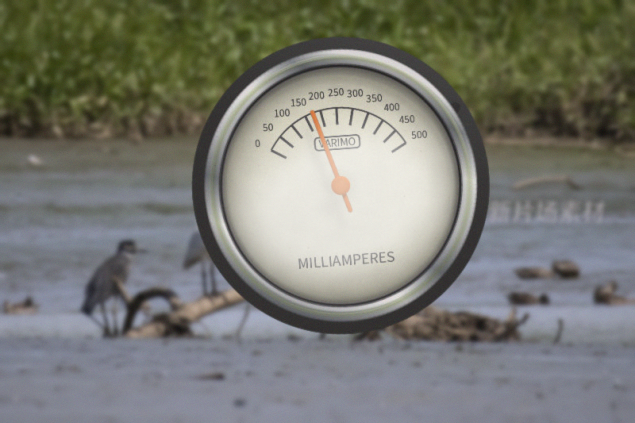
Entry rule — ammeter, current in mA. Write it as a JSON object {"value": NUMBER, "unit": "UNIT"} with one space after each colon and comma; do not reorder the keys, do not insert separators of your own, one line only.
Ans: {"value": 175, "unit": "mA"}
